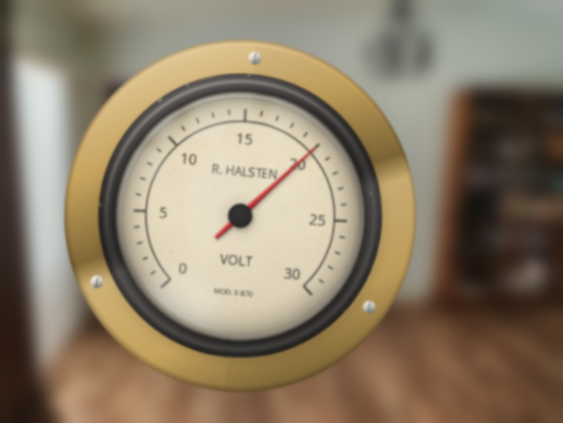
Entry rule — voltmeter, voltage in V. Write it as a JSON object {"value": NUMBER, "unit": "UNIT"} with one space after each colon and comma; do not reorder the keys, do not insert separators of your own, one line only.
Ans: {"value": 20, "unit": "V"}
